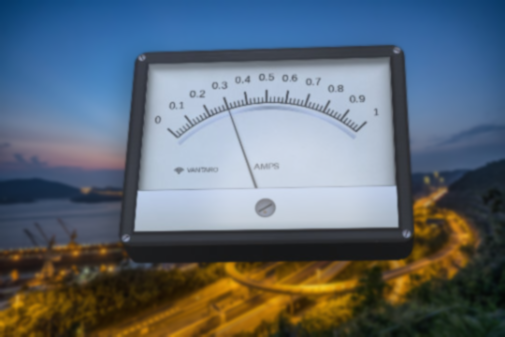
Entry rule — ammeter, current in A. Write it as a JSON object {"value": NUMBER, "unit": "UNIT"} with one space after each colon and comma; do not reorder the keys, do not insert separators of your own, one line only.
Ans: {"value": 0.3, "unit": "A"}
